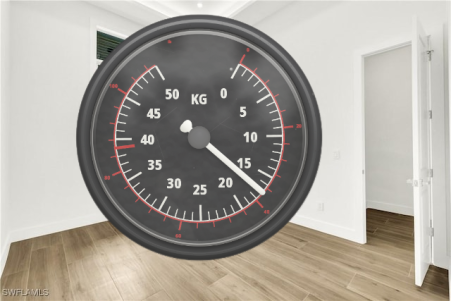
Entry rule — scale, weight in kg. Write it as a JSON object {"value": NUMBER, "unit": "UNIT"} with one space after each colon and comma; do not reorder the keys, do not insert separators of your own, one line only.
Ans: {"value": 17, "unit": "kg"}
